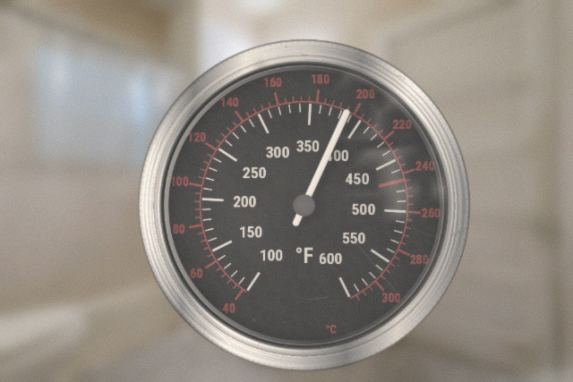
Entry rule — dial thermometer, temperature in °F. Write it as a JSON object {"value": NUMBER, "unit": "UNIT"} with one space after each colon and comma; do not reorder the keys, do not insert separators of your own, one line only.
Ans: {"value": 385, "unit": "°F"}
